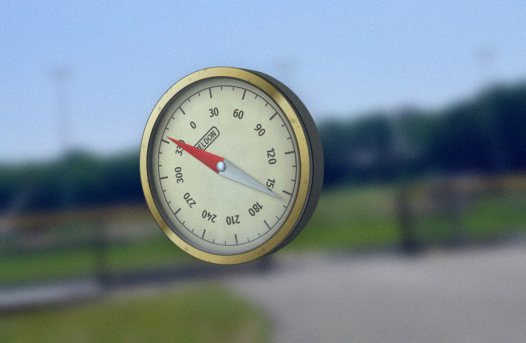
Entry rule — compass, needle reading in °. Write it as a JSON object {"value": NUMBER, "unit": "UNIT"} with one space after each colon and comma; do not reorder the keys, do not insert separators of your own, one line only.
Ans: {"value": 335, "unit": "°"}
